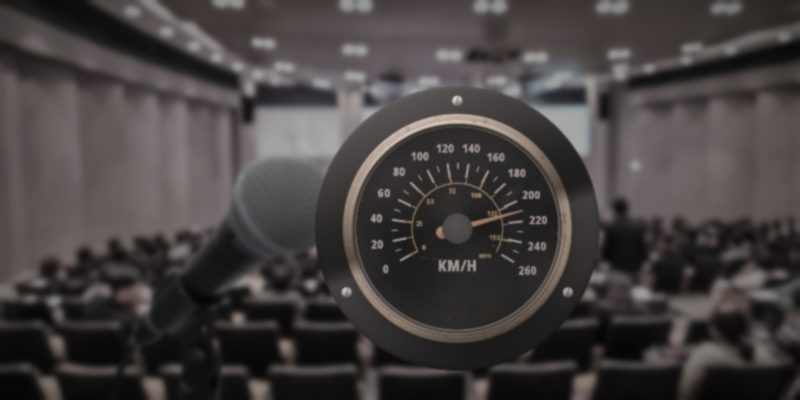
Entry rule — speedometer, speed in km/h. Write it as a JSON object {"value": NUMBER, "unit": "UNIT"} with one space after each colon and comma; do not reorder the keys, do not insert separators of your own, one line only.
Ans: {"value": 210, "unit": "km/h"}
